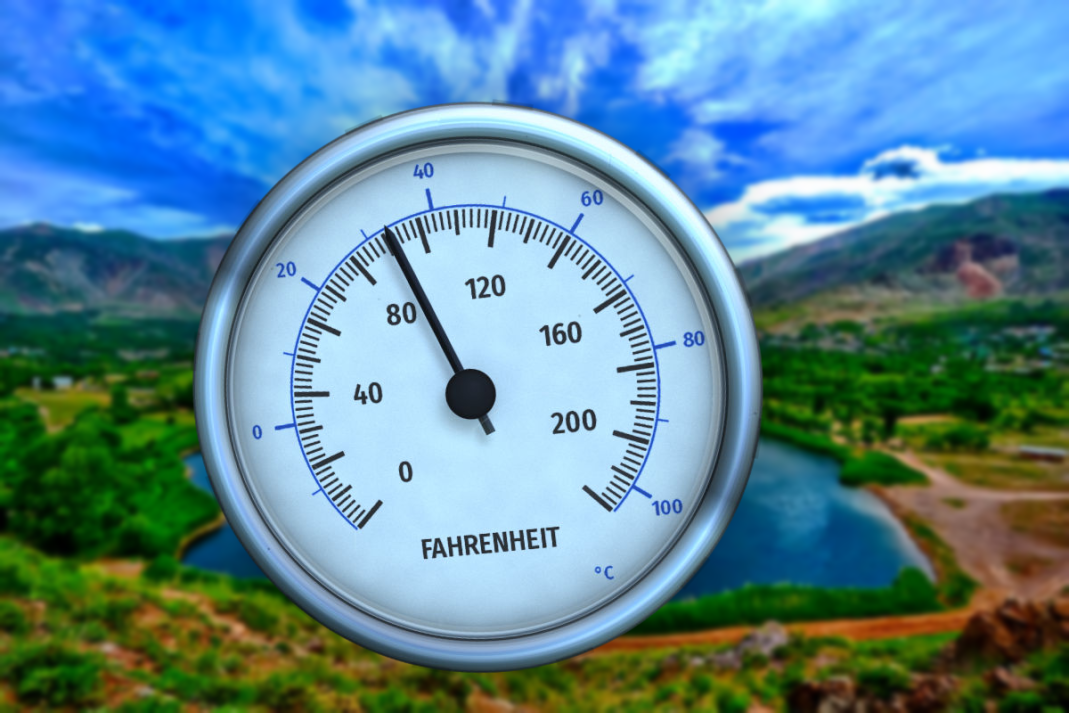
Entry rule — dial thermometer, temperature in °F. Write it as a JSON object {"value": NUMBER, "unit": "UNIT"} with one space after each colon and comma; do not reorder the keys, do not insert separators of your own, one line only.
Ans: {"value": 92, "unit": "°F"}
